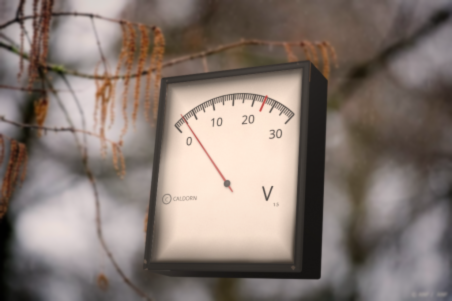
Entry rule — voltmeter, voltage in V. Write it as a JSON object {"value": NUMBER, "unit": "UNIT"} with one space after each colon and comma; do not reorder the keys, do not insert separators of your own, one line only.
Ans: {"value": 2.5, "unit": "V"}
